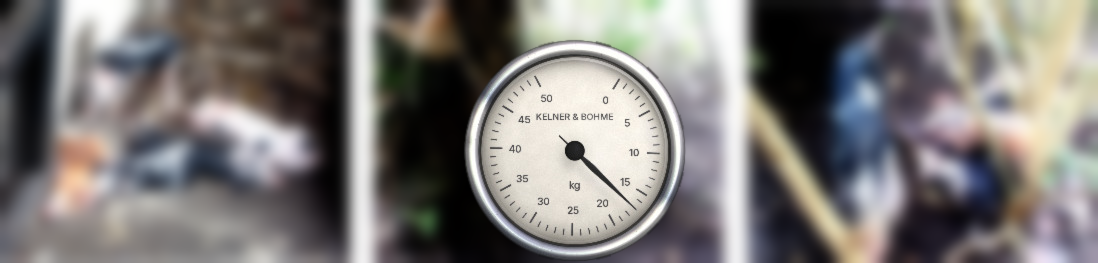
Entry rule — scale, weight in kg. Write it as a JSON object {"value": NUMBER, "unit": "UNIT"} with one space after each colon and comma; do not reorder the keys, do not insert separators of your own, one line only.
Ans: {"value": 17, "unit": "kg"}
